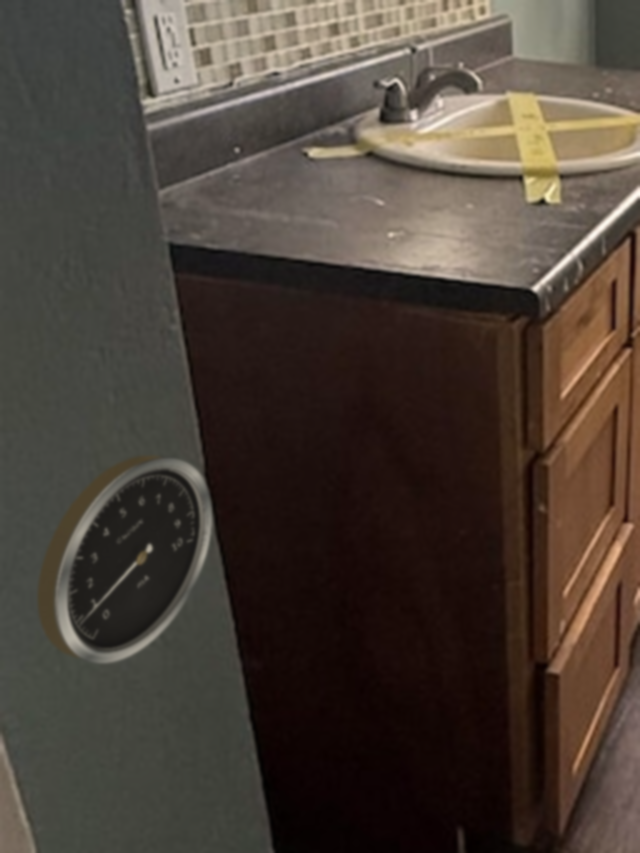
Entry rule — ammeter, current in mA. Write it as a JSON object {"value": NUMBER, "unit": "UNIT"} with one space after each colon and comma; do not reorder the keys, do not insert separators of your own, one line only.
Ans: {"value": 1, "unit": "mA"}
